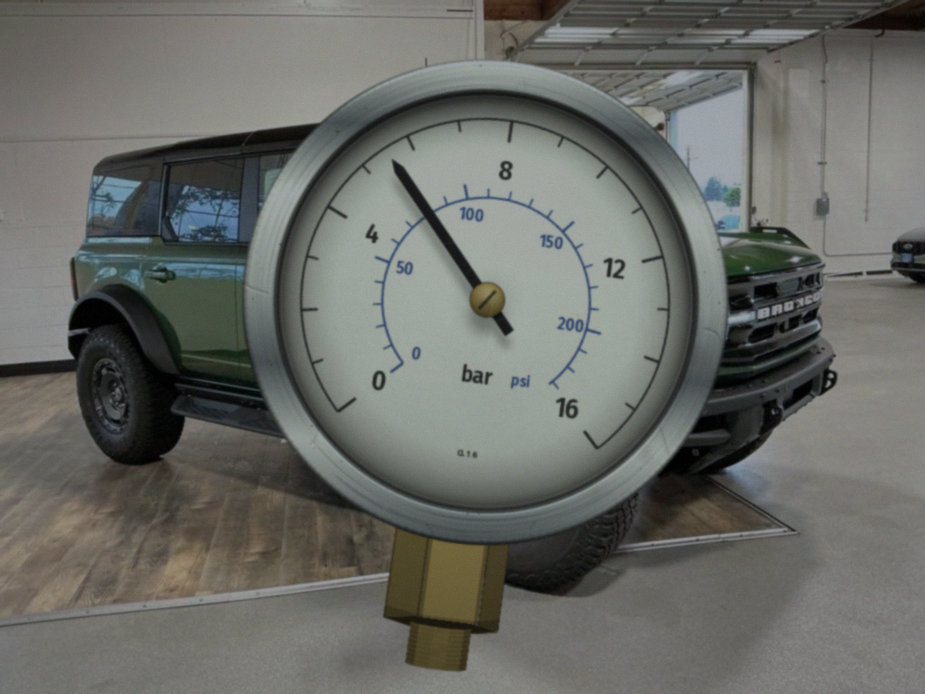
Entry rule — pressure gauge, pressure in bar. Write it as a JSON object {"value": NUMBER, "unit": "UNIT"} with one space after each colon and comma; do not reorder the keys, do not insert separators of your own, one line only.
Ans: {"value": 5.5, "unit": "bar"}
